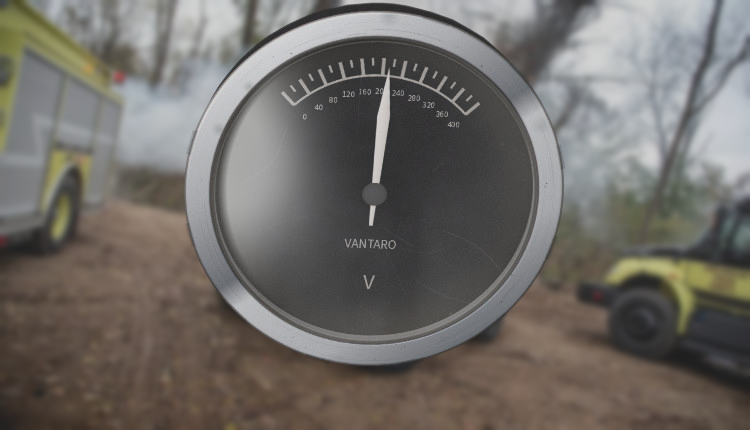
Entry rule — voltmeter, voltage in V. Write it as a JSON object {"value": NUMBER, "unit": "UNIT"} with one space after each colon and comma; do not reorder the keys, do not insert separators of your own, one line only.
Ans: {"value": 210, "unit": "V"}
